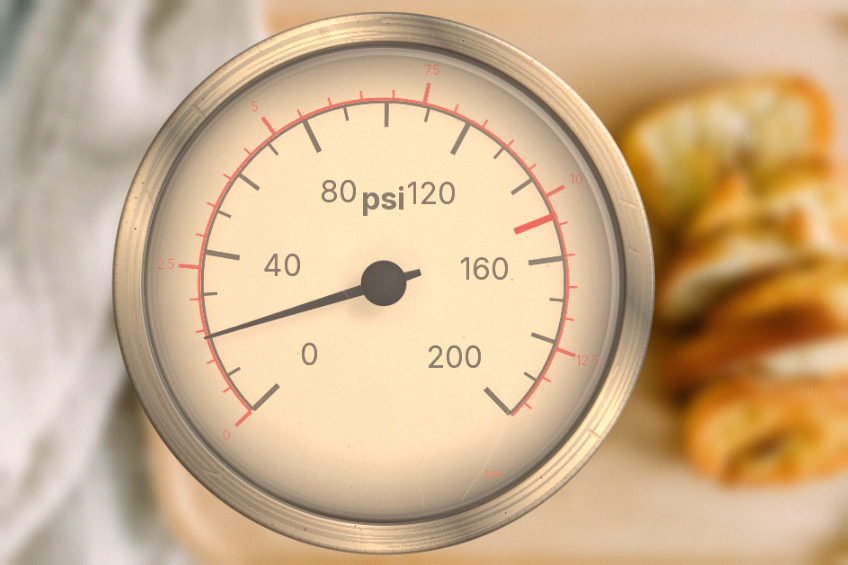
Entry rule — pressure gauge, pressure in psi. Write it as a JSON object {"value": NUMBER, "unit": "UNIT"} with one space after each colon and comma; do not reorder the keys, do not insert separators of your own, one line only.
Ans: {"value": 20, "unit": "psi"}
